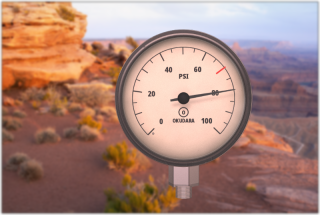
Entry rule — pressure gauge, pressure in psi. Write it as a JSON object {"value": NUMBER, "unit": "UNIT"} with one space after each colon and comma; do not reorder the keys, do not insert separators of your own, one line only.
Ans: {"value": 80, "unit": "psi"}
